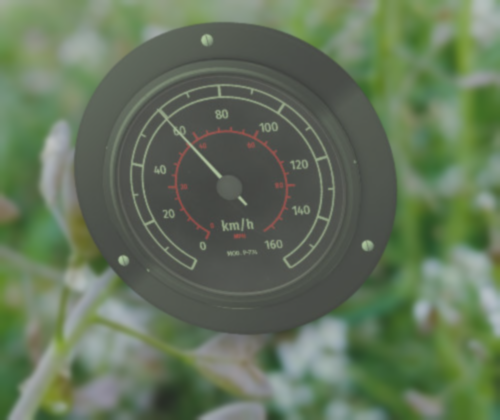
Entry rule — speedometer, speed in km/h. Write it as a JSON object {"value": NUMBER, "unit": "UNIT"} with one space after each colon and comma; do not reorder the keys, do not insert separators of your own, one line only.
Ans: {"value": 60, "unit": "km/h"}
